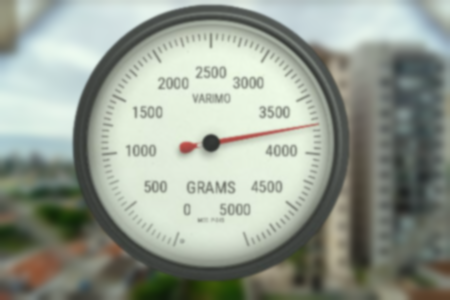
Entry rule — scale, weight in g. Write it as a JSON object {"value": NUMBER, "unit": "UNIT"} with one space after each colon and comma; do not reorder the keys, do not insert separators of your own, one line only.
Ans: {"value": 3750, "unit": "g"}
